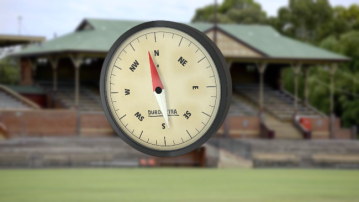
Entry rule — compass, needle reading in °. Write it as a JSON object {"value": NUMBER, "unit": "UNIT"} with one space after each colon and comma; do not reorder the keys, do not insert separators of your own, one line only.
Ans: {"value": 350, "unit": "°"}
